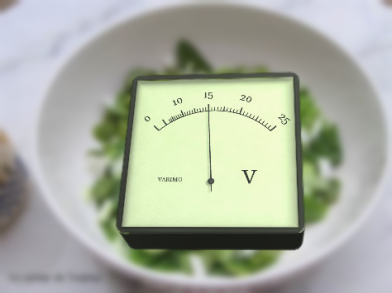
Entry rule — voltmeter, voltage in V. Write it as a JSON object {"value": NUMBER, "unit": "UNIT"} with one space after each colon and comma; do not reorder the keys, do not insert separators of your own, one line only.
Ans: {"value": 15, "unit": "V"}
